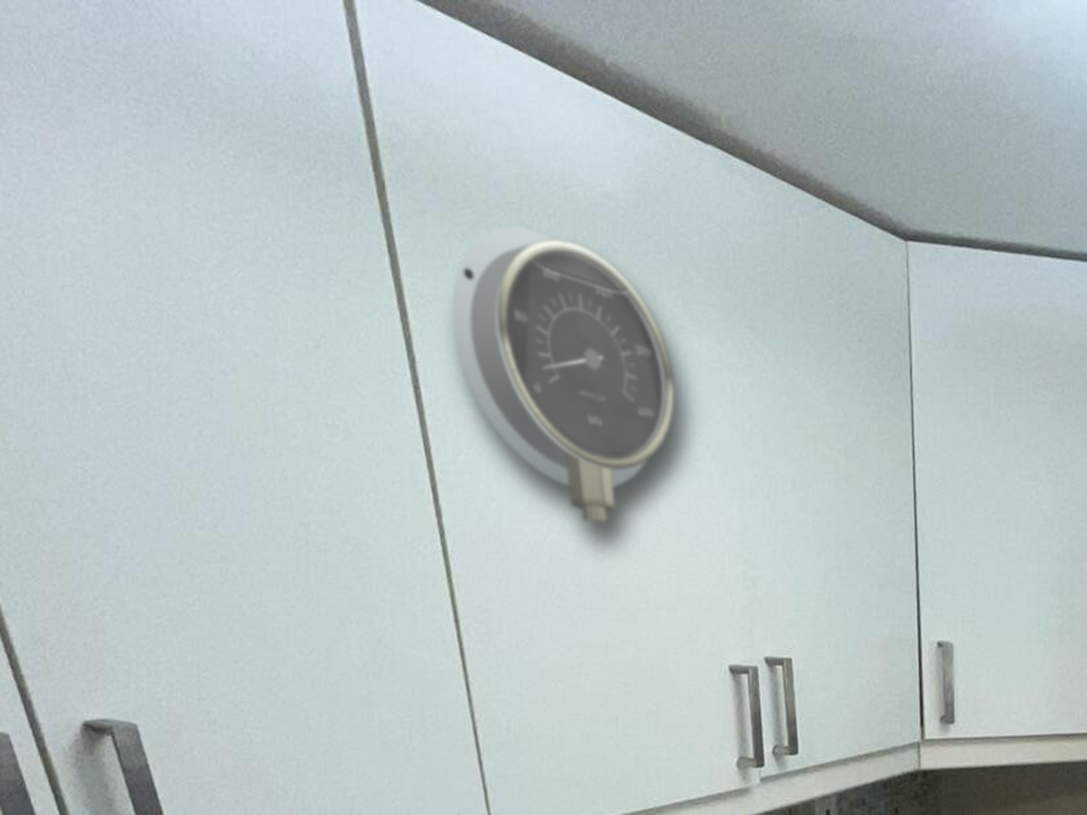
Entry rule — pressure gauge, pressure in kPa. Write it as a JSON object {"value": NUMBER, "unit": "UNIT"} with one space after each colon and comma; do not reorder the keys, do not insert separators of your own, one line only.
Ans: {"value": 20, "unit": "kPa"}
